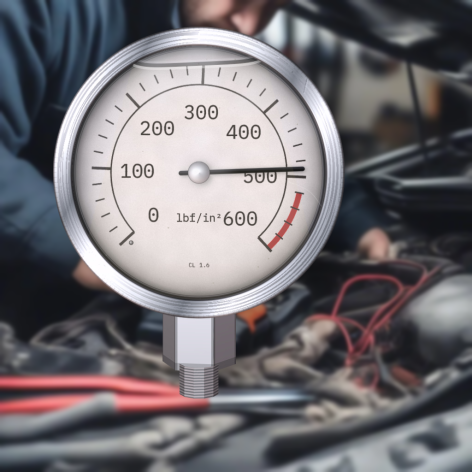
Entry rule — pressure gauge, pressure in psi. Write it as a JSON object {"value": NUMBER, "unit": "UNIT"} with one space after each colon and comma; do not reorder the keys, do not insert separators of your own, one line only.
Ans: {"value": 490, "unit": "psi"}
